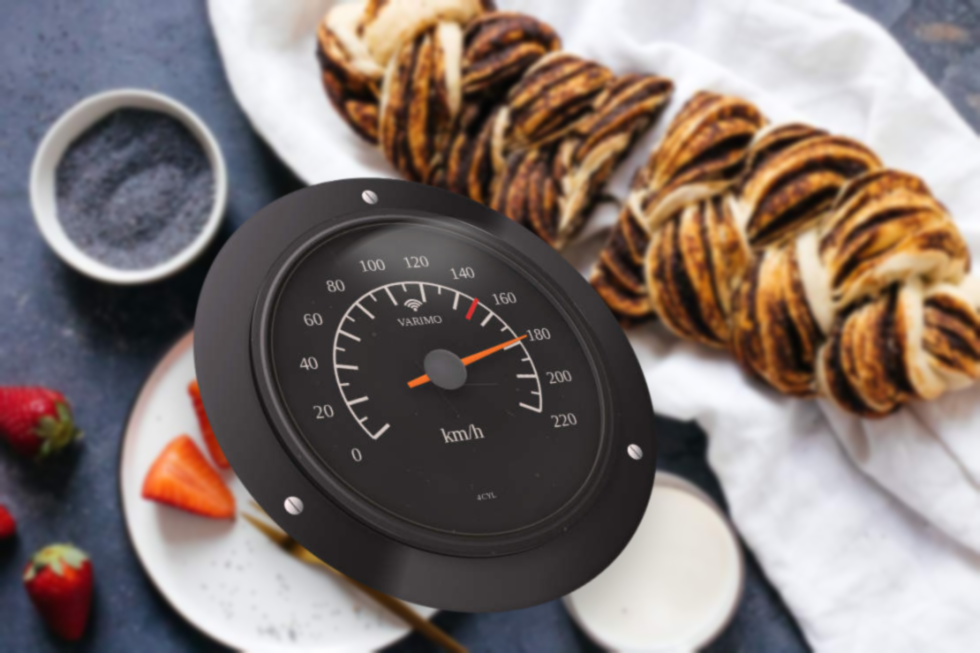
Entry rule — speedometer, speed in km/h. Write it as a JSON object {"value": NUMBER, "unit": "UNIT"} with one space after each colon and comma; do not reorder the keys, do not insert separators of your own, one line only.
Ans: {"value": 180, "unit": "km/h"}
